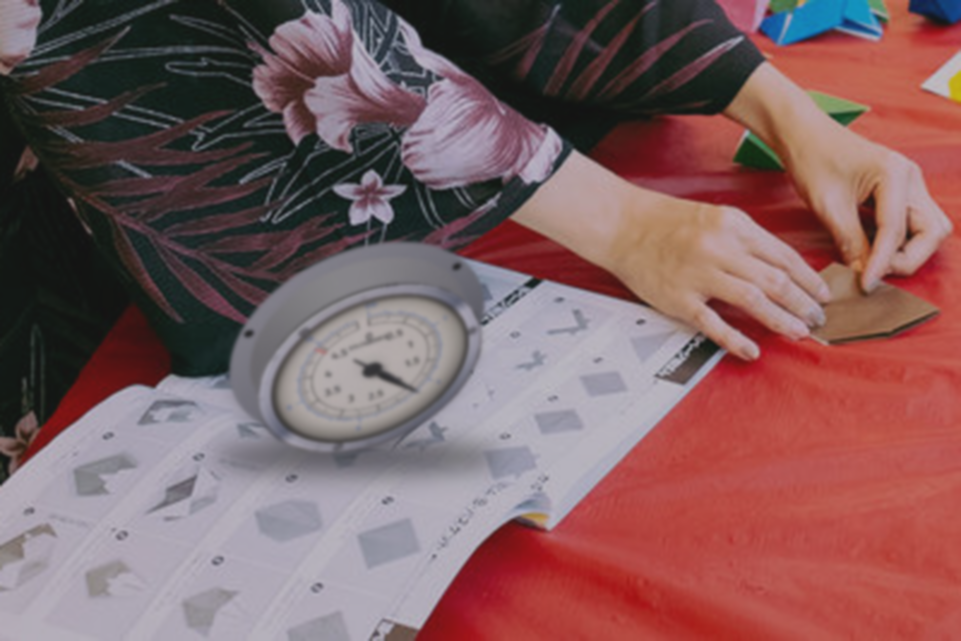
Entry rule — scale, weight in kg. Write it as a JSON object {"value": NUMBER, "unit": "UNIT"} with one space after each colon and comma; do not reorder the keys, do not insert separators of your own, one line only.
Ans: {"value": 2, "unit": "kg"}
